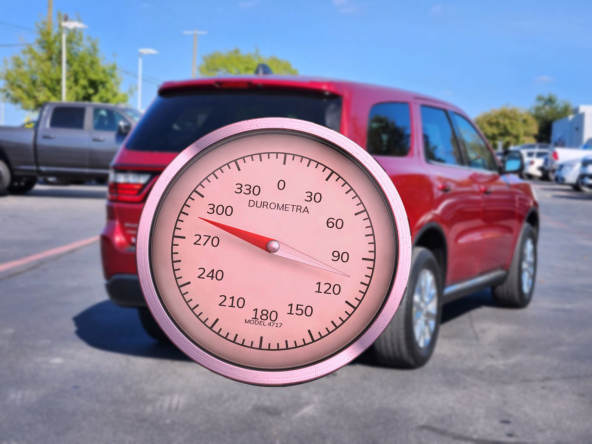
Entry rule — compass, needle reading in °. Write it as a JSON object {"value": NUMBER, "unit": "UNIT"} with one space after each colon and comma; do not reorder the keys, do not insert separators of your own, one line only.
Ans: {"value": 285, "unit": "°"}
